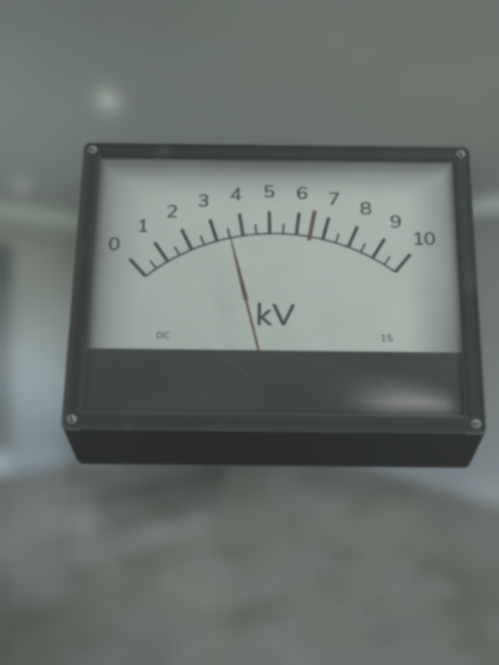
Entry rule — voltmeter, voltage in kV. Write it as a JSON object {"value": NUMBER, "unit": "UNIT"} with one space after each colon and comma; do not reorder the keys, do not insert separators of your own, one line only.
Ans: {"value": 3.5, "unit": "kV"}
